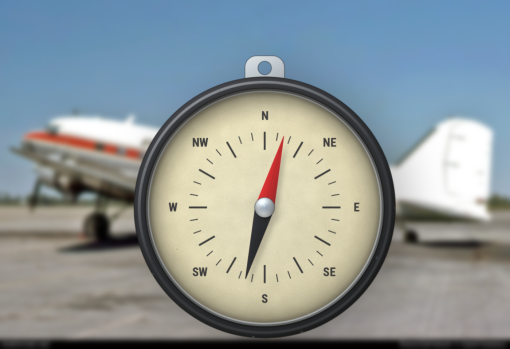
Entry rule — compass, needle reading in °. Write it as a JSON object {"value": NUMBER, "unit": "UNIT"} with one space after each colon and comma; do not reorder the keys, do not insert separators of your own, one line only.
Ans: {"value": 15, "unit": "°"}
